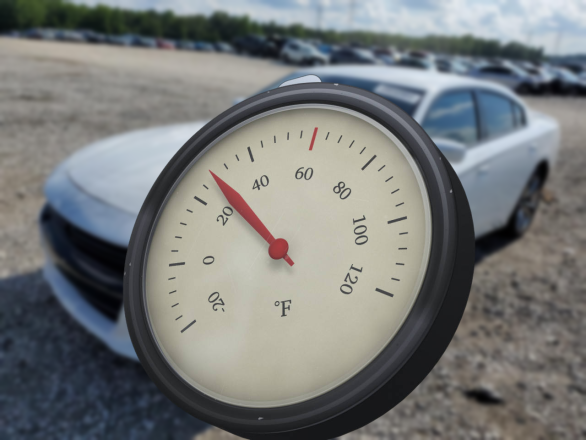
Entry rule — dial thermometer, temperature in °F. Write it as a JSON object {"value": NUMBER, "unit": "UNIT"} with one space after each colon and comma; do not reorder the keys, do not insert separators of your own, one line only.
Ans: {"value": 28, "unit": "°F"}
